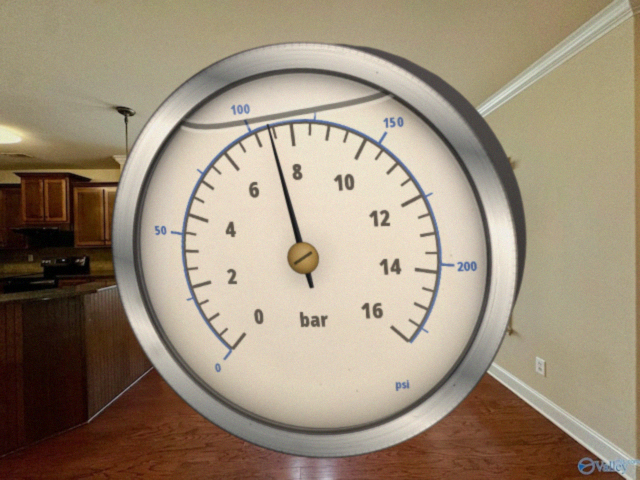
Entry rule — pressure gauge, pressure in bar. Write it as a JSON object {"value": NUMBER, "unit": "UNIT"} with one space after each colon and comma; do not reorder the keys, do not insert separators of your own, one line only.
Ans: {"value": 7.5, "unit": "bar"}
